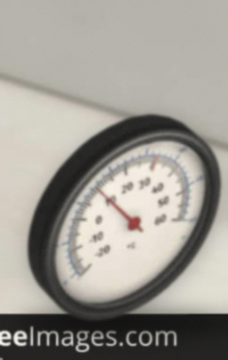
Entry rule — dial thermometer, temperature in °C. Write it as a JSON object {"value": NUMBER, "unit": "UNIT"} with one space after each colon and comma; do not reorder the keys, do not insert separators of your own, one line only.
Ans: {"value": 10, "unit": "°C"}
